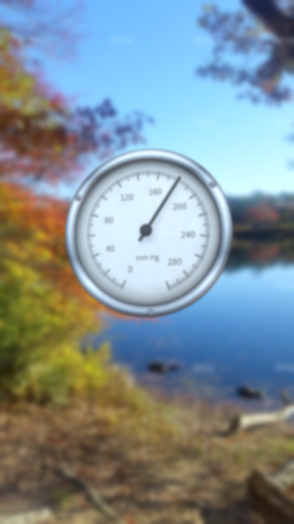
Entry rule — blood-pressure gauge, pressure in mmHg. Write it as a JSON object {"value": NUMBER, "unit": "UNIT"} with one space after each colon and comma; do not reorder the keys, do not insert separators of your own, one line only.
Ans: {"value": 180, "unit": "mmHg"}
